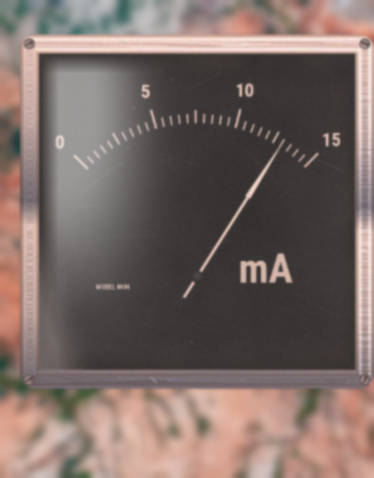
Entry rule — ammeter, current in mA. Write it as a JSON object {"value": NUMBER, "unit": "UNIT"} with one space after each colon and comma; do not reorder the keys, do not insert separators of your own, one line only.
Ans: {"value": 13, "unit": "mA"}
